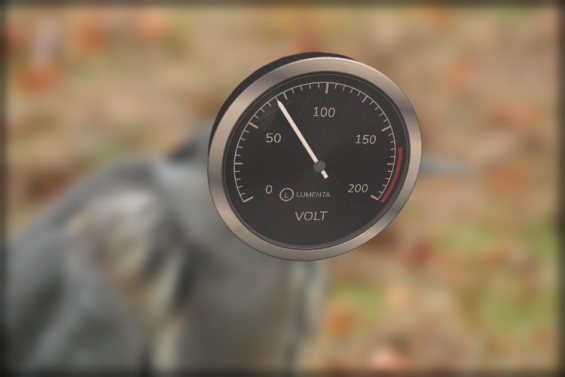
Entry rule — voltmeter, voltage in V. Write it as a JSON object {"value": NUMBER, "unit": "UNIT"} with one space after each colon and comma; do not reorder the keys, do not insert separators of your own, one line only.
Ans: {"value": 70, "unit": "V"}
